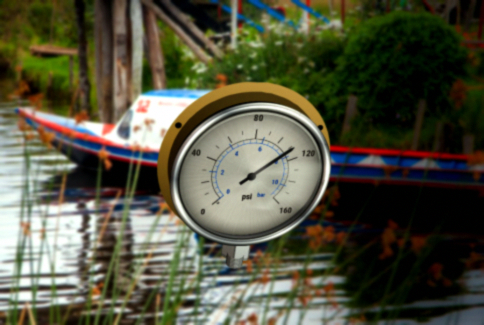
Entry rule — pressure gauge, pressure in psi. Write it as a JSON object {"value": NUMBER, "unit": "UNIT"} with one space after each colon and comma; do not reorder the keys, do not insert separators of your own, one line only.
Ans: {"value": 110, "unit": "psi"}
